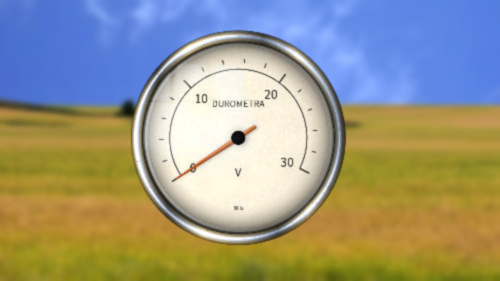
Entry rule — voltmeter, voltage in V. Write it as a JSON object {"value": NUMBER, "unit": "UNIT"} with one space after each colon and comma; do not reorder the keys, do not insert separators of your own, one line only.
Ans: {"value": 0, "unit": "V"}
